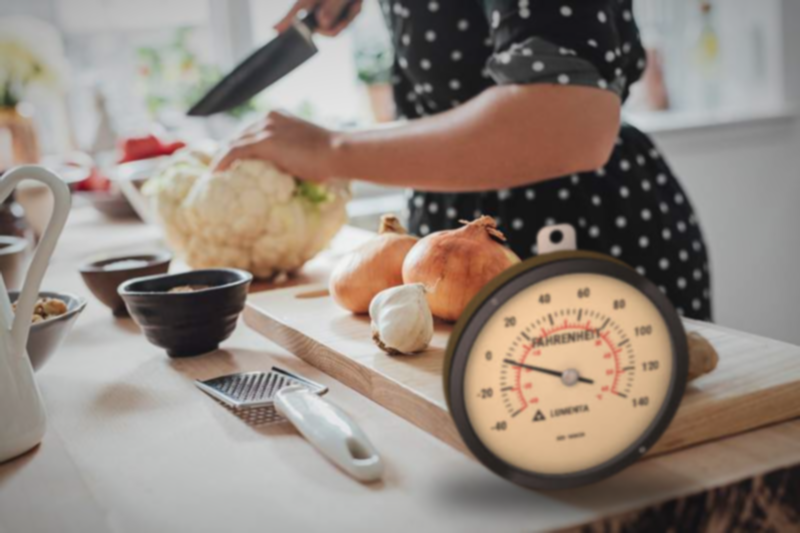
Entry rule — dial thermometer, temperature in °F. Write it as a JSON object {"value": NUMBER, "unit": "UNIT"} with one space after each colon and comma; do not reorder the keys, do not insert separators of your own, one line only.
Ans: {"value": 0, "unit": "°F"}
